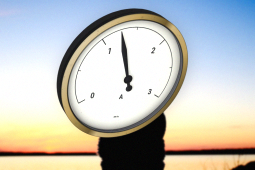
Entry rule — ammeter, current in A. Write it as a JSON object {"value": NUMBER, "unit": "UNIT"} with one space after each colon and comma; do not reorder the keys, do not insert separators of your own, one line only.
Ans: {"value": 1.25, "unit": "A"}
